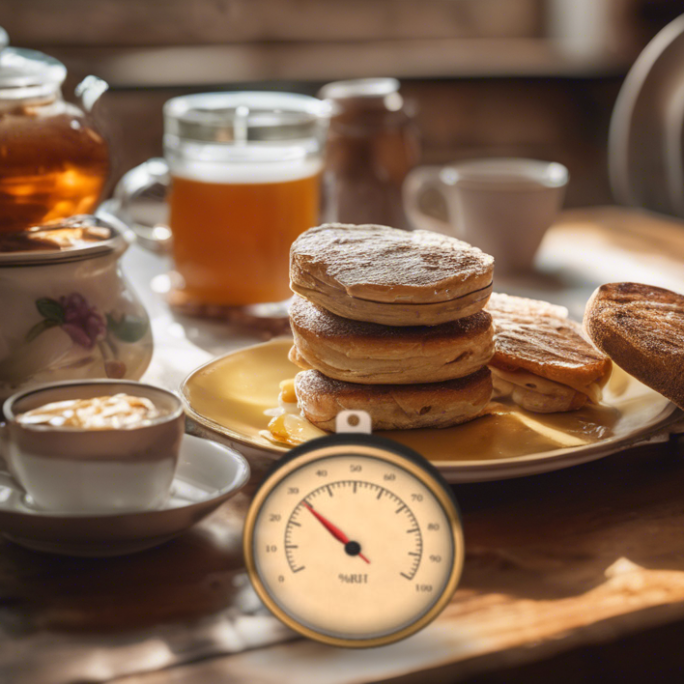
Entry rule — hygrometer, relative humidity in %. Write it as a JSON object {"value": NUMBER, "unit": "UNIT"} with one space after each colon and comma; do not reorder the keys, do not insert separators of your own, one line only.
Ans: {"value": 30, "unit": "%"}
